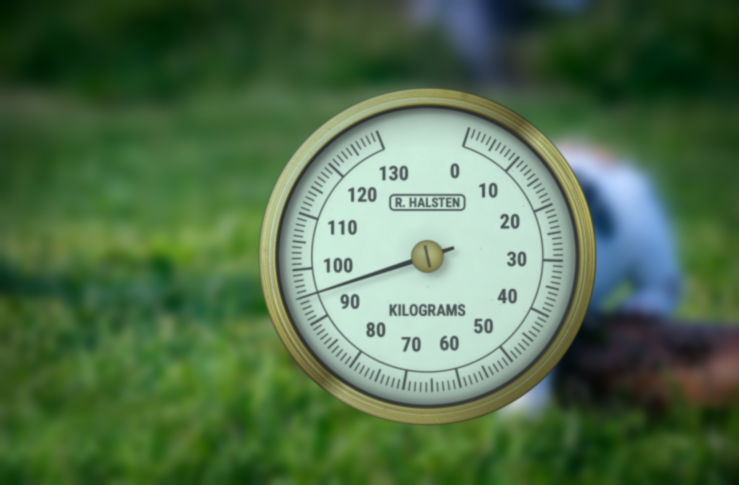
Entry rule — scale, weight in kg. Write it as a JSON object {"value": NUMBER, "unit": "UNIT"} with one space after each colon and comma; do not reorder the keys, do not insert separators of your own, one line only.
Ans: {"value": 95, "unit": "kg"}
